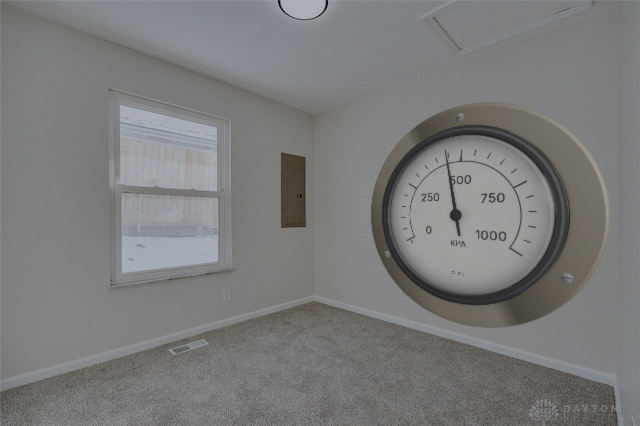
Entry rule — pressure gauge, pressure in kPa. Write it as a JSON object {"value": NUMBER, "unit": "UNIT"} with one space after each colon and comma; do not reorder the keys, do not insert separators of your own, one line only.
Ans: {"value": 450, "unit": "kPa"}
